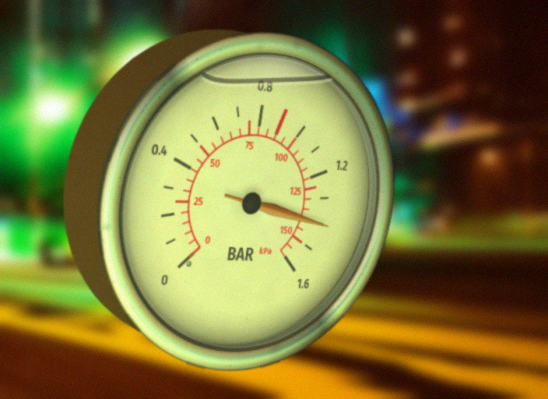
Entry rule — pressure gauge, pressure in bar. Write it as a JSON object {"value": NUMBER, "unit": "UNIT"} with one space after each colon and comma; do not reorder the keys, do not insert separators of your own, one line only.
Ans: {"value": 1.4, "unit": "bar"}
